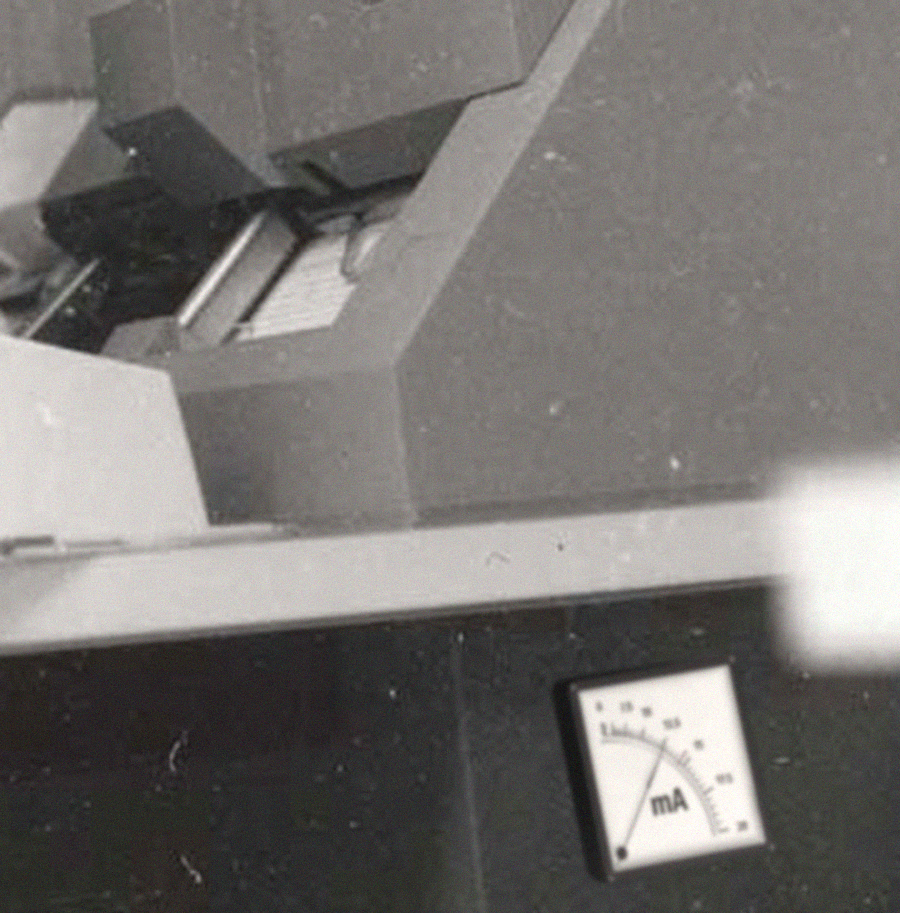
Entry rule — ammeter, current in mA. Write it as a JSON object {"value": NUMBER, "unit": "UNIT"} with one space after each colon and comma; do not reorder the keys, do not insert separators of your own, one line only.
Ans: {"value": 12.5, "unit": "mA"}
